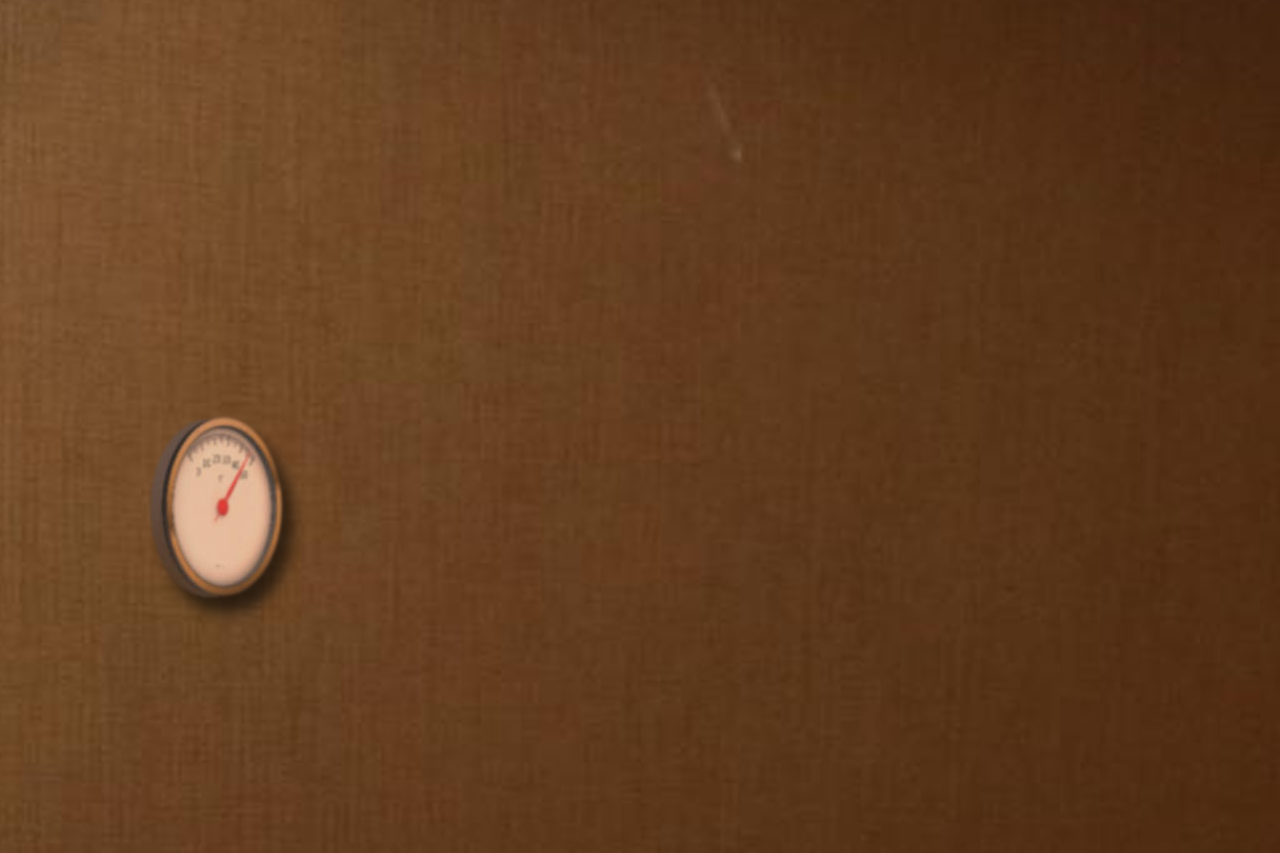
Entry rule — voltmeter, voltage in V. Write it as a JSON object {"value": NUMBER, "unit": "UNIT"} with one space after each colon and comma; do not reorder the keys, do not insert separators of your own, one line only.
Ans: {"value": 45, "unit": "V"}
